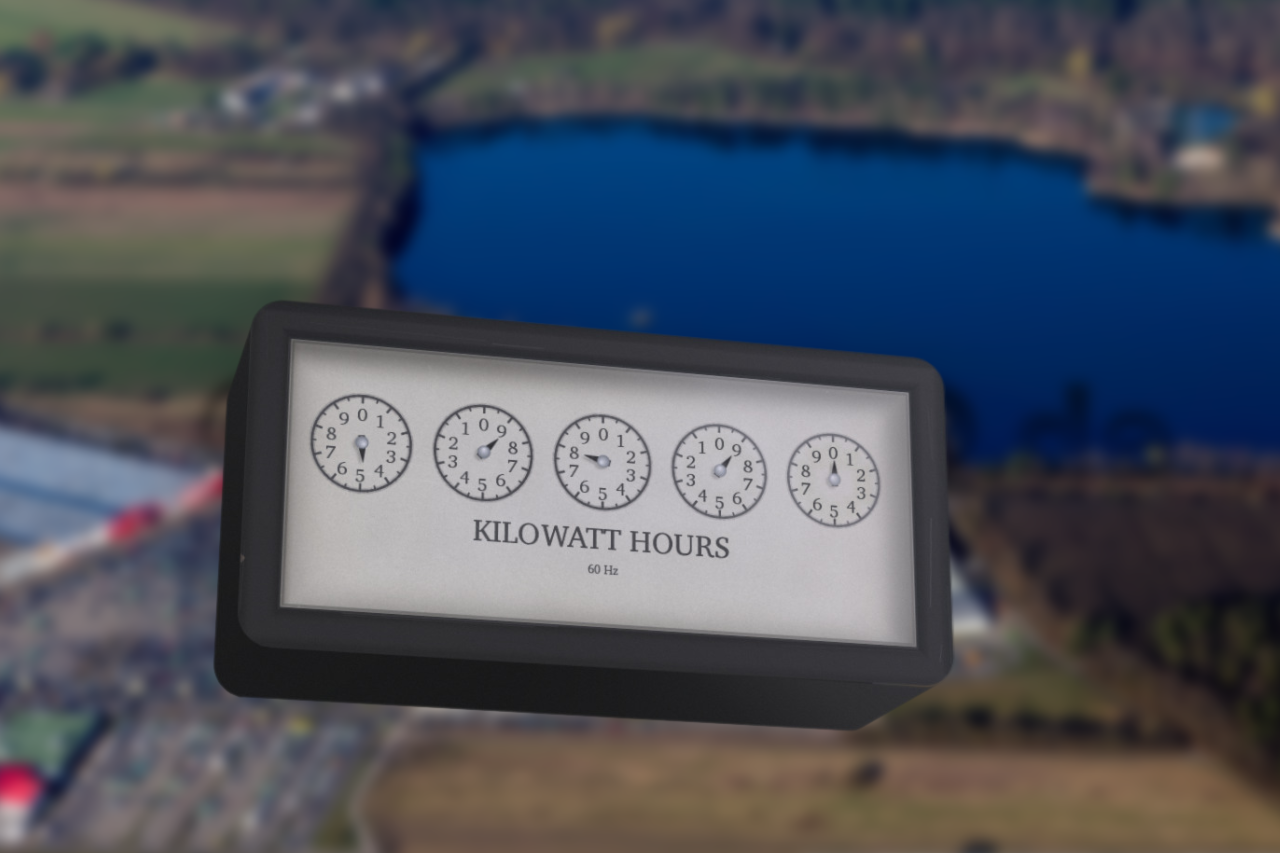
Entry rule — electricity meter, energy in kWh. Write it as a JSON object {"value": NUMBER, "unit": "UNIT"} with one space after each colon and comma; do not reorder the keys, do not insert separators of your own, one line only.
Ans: {"value": 48790, "unit": "kWh"}
